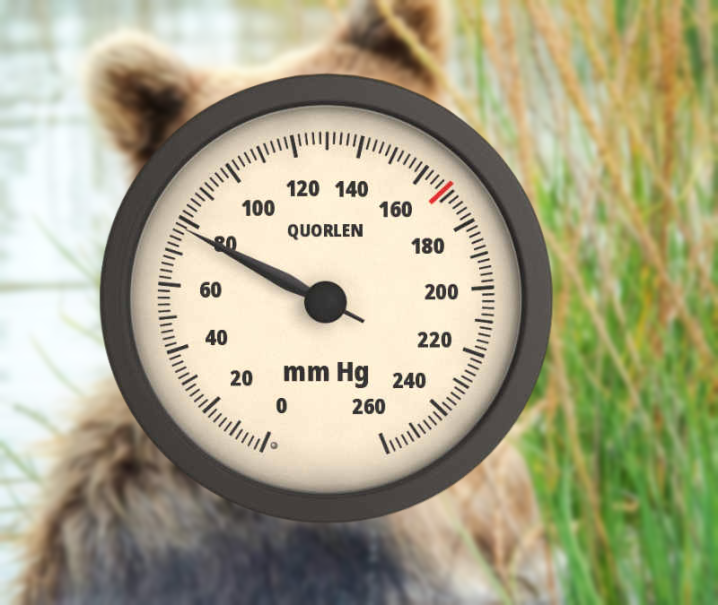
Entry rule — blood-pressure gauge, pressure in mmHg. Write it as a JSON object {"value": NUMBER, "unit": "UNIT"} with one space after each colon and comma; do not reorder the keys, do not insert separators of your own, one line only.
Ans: {"value": 78, "unit": "mmHg"}
